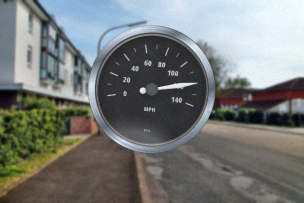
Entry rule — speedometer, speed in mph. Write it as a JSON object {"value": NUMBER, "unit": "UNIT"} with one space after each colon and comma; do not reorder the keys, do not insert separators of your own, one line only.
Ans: {"value": 120, "unit": "mph"}
